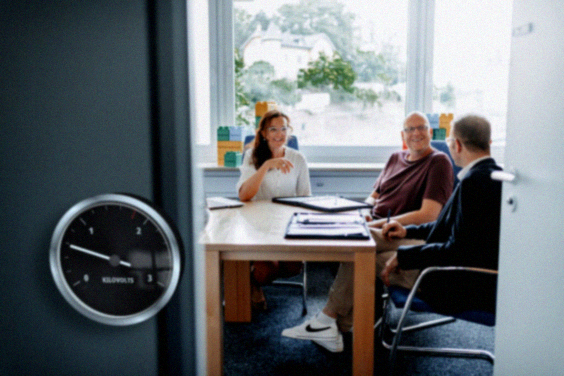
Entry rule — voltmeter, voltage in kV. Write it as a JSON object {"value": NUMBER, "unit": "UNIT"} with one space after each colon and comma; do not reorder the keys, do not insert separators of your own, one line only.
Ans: {"value": 0.6, "unit": "kV"}
